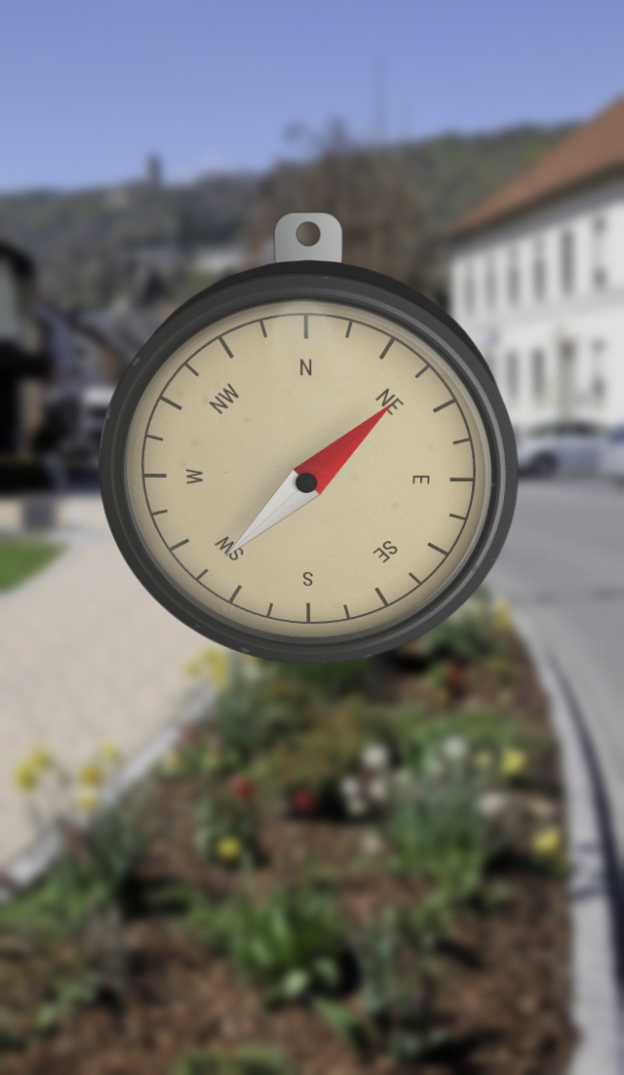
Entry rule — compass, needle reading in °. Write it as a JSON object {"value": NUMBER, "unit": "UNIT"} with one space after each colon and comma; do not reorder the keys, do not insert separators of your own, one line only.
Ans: {"value": 45, "unit": "°"}
